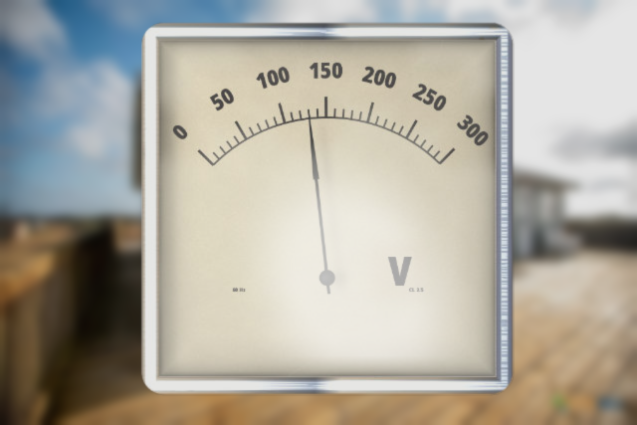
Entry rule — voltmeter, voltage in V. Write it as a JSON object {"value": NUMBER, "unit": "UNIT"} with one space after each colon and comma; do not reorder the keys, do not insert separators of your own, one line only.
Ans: {"value": 130, "unit": "V"}
